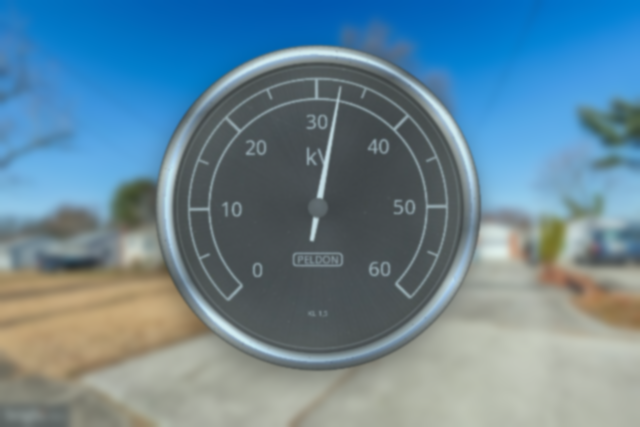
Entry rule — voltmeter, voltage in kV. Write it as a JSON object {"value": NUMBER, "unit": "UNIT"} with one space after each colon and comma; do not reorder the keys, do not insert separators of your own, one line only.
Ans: {"value": 32.5, "unit": "kV"}
